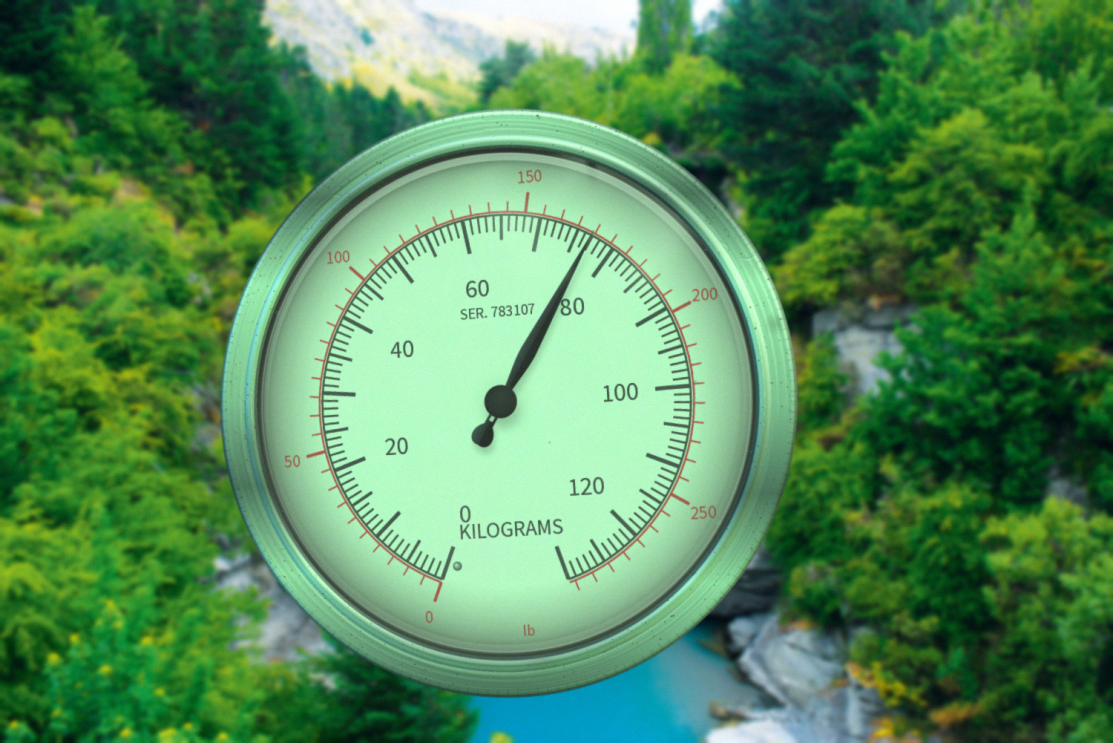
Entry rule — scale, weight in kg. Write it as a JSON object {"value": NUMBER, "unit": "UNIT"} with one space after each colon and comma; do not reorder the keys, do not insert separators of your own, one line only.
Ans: {"value": 77, "unit": "kg"}
